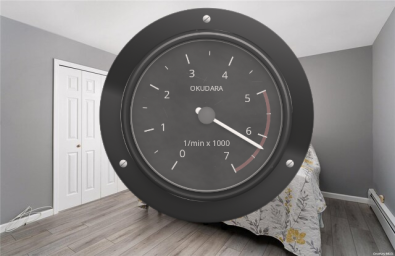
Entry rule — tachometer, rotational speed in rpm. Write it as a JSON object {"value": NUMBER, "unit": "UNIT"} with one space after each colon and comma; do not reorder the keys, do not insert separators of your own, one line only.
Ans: {"value": 6250, "unit": "rpm"}
